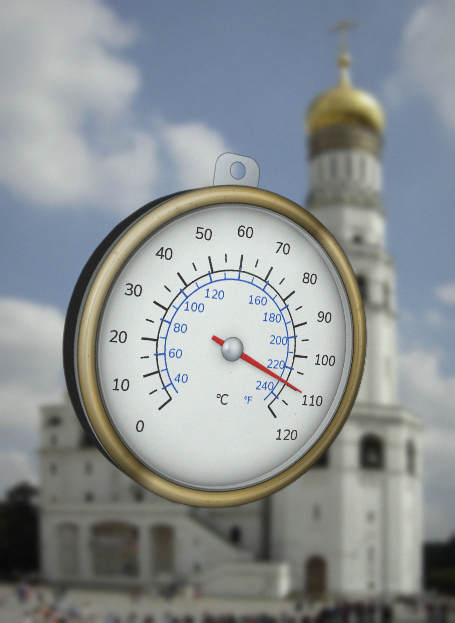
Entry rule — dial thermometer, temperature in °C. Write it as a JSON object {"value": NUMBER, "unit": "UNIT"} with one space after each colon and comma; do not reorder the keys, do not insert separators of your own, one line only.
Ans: {"value": 110, "unit": "°C"}
